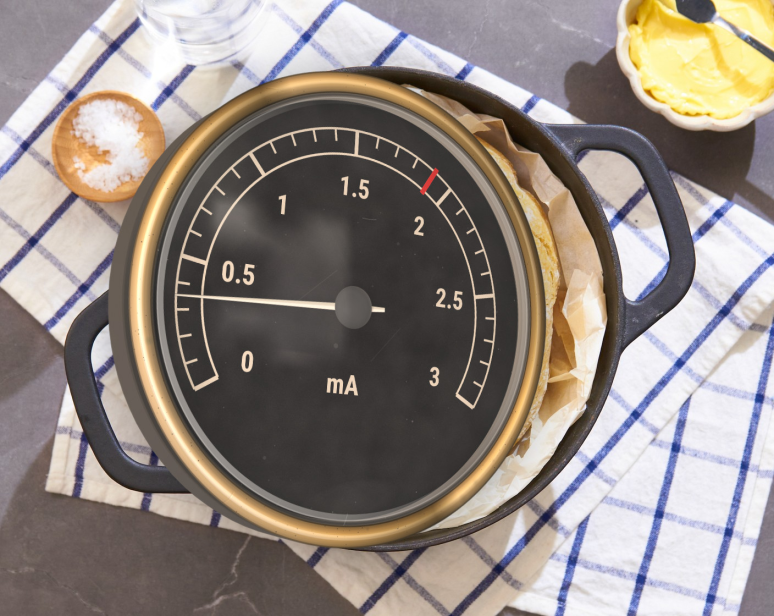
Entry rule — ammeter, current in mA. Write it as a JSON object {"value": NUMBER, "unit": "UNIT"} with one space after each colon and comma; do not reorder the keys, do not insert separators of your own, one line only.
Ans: {"value": 0.35, "unit": "mA"}
